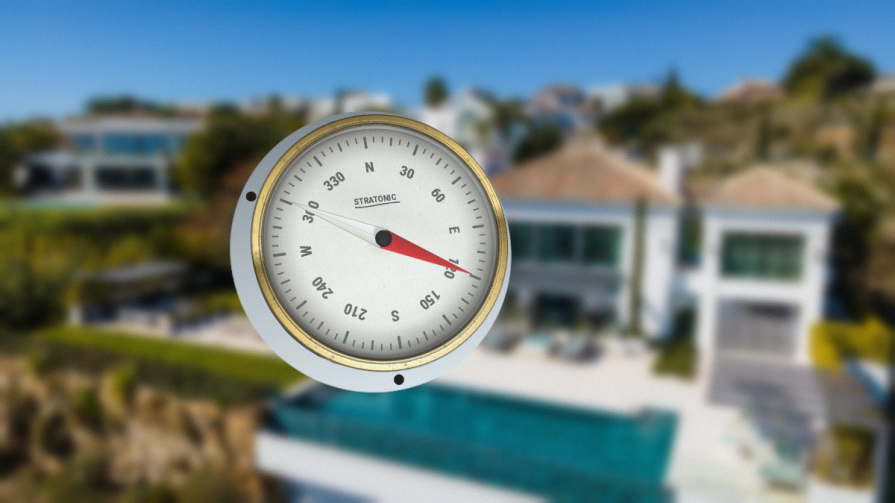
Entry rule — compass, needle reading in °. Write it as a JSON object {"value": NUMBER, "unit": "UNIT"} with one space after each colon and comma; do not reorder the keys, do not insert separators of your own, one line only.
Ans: {"value": 120, "unit": "°"}
